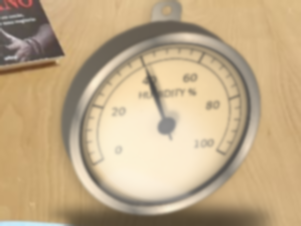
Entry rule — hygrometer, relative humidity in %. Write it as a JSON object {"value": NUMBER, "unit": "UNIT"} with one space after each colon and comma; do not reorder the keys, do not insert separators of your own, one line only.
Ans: {"value": 40, "unit": "%"}
